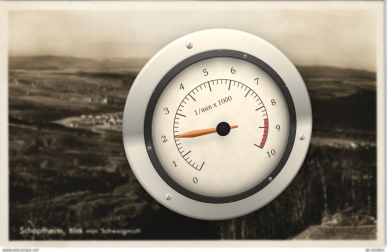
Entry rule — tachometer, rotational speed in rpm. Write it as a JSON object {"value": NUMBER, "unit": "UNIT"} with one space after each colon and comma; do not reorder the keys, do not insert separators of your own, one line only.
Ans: {"value": 2000, "unit": "rpm"}
